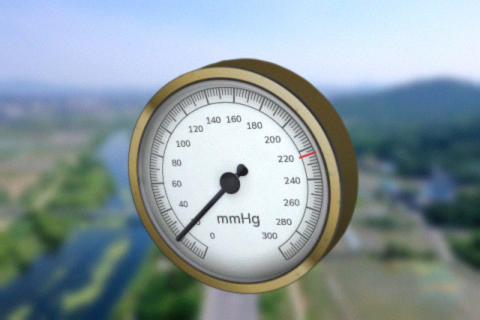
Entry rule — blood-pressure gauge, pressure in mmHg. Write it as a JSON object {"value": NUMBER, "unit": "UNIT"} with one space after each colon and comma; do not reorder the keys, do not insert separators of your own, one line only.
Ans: {"value": 20, "unit": "mmHg"}
